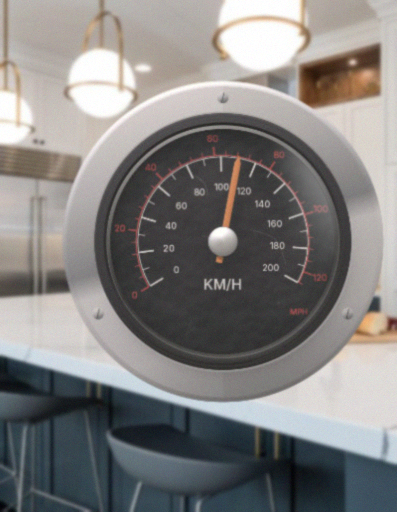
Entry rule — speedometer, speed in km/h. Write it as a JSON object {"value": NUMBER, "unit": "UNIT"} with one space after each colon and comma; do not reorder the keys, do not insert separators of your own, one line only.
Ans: {"value": 110, "unit": "km/h"}
